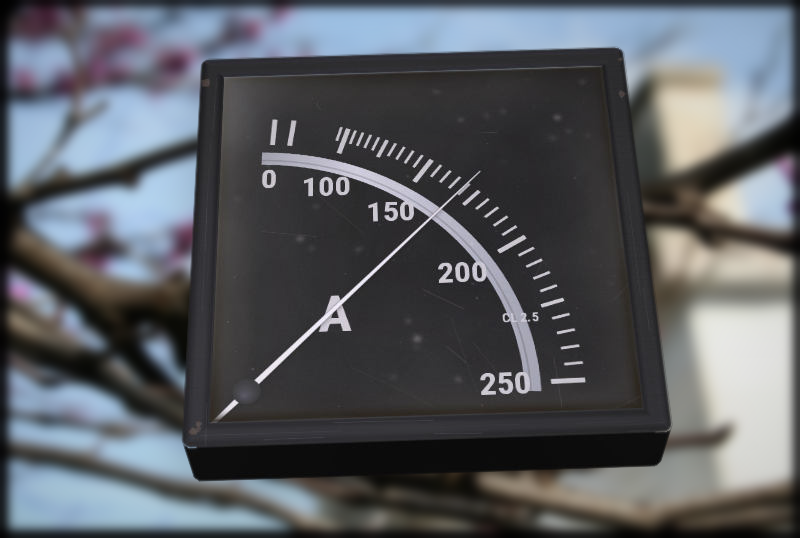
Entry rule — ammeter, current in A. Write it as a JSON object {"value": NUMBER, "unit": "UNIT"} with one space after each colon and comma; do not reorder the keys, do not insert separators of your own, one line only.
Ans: {"value": 170, "unit": "A"}
